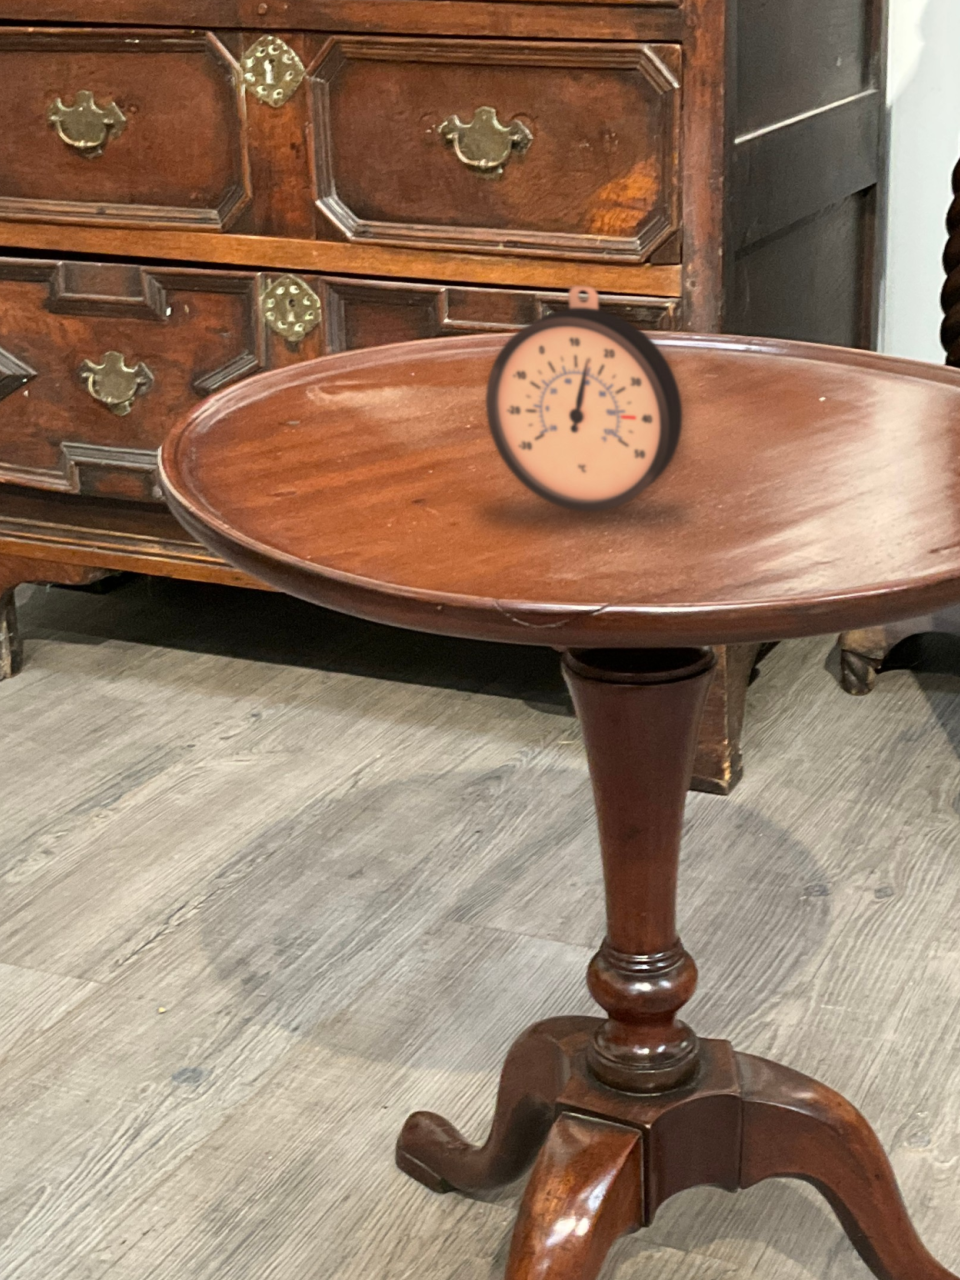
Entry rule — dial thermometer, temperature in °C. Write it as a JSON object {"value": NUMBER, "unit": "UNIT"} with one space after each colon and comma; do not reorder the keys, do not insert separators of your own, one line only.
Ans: {"value": 15, "unit": "°C"}
